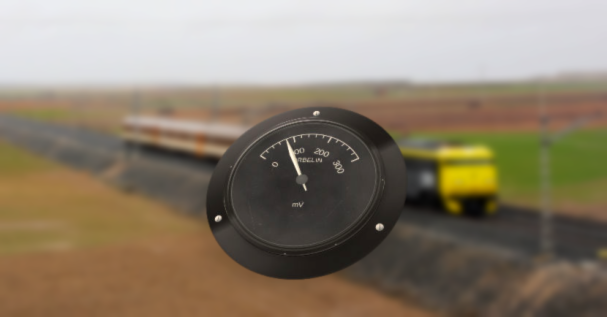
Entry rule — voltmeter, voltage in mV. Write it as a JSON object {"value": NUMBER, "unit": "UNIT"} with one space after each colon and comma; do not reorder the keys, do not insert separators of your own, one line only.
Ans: {"value": 80, "unit": "mV"}
